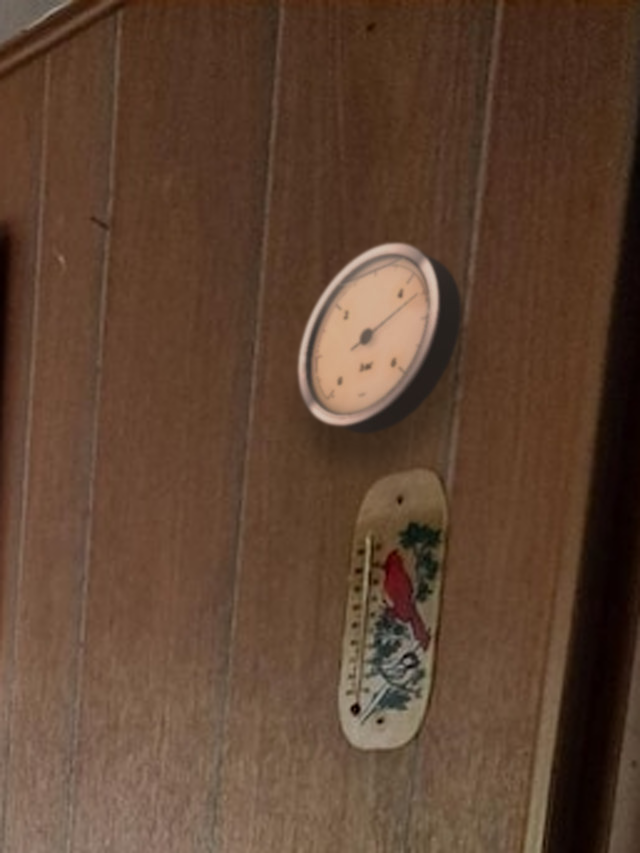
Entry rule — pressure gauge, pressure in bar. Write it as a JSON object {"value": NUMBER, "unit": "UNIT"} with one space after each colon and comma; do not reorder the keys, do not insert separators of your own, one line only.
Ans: {"value": 4.5, "unit": "bar"}
